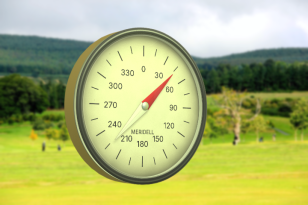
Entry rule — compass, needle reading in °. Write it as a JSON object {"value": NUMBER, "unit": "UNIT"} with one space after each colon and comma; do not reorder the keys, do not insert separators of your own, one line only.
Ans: {"value": 45, "unit": "°"}
